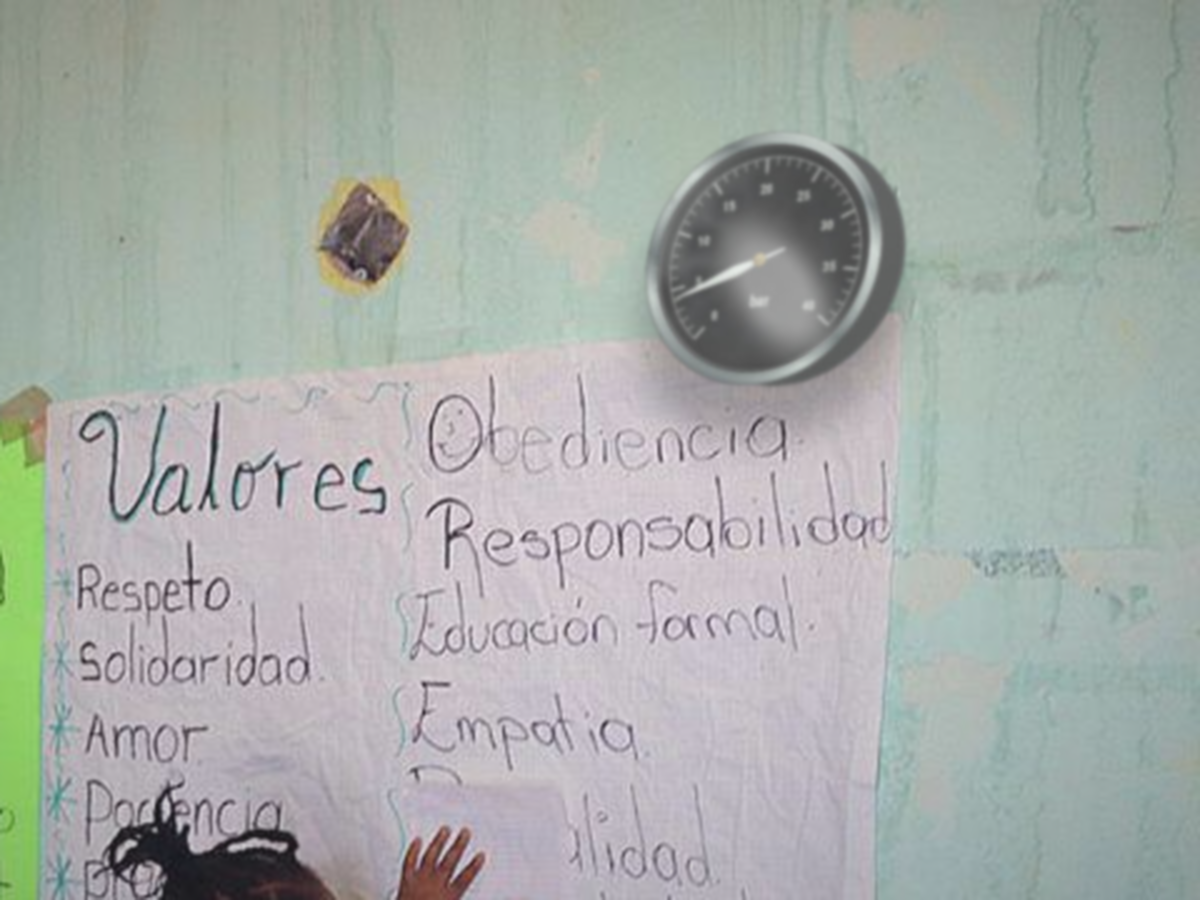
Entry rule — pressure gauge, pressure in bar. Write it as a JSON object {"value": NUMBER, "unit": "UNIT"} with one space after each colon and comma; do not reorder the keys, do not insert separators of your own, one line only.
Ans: {"value": 4, "unit": "bar"}
